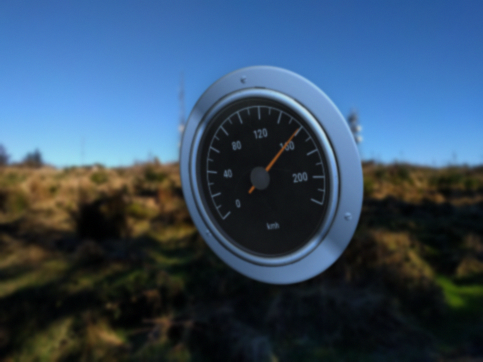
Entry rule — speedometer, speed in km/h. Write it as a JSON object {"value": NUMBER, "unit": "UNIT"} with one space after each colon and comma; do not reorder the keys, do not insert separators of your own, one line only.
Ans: {"value": 160, "unit": "km/h"}
